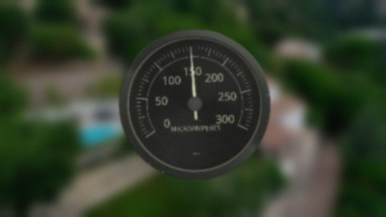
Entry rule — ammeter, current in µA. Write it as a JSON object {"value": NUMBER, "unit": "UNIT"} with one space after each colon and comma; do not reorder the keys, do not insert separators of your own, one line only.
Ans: {"value": 150, "unit": "µA"}
